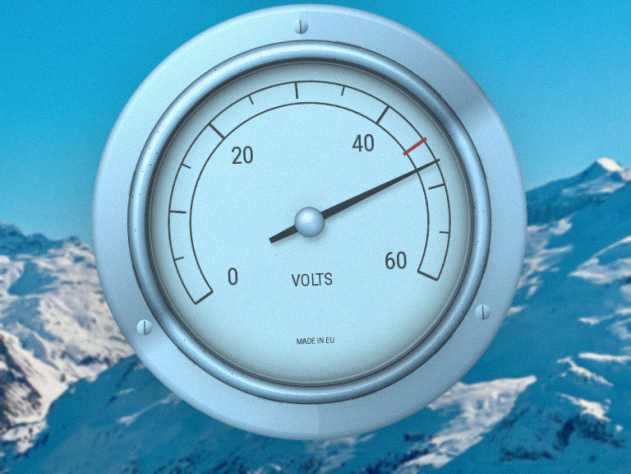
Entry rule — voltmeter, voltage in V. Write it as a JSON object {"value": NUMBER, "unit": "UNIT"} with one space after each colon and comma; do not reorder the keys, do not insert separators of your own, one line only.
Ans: {"value": 47.5, "unit": "V"}
